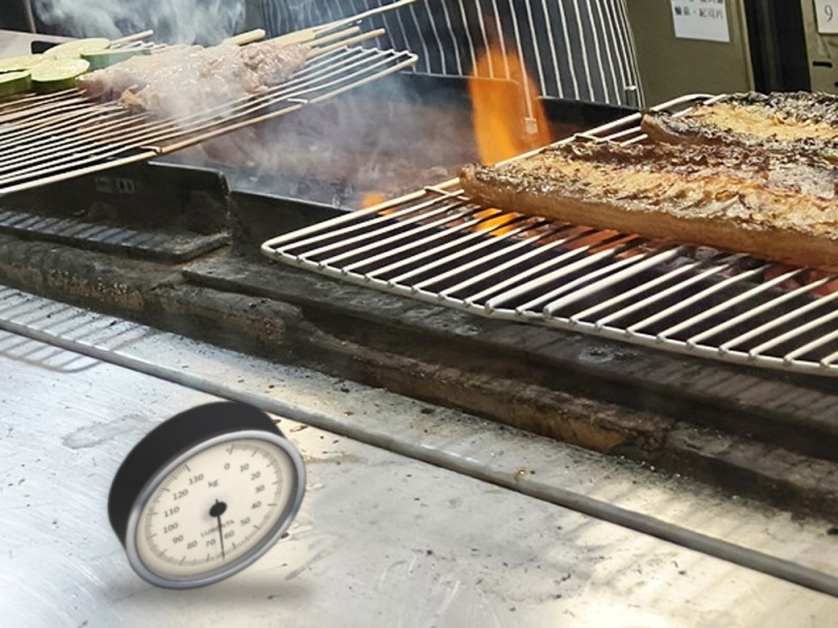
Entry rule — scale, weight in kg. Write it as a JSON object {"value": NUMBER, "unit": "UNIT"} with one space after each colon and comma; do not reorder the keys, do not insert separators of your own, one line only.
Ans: {"value": 65, "unit": "kg"}
